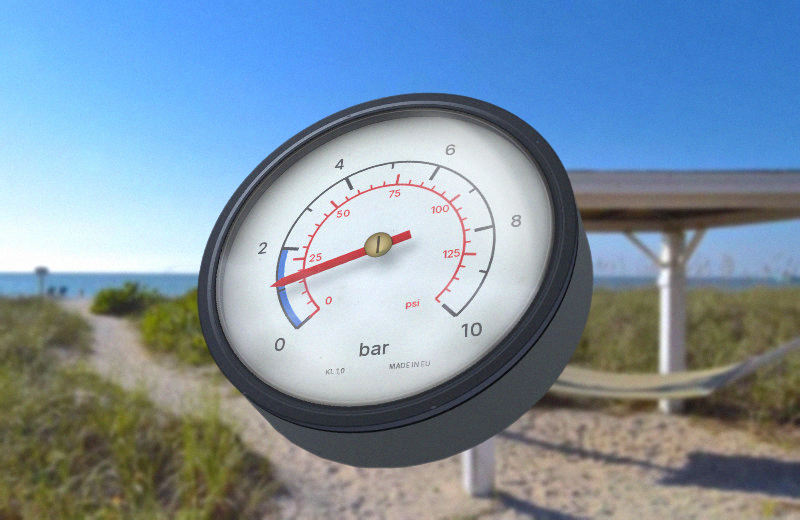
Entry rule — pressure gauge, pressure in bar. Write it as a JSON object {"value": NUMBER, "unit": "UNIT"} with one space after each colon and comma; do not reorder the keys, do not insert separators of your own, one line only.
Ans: {"value": 1, "unit": "bar"}
